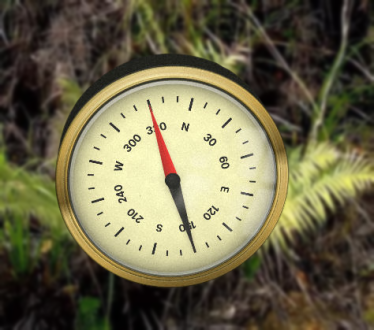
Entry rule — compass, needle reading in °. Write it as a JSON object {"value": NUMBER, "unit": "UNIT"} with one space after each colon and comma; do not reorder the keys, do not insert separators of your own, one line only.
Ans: {"value": 330, "unit": "°"}
